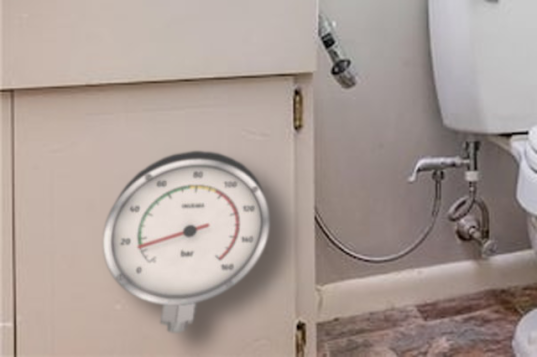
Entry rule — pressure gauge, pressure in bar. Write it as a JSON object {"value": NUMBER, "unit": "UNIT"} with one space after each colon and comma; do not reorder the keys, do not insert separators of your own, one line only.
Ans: {"value": 15, "unit": "bar"}
